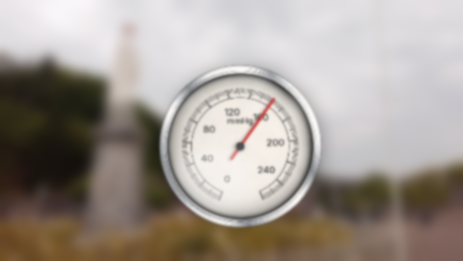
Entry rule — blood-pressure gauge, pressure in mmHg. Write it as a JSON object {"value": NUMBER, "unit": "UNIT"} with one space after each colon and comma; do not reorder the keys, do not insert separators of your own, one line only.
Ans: {"value": 160, "unit": "mmHg"}
